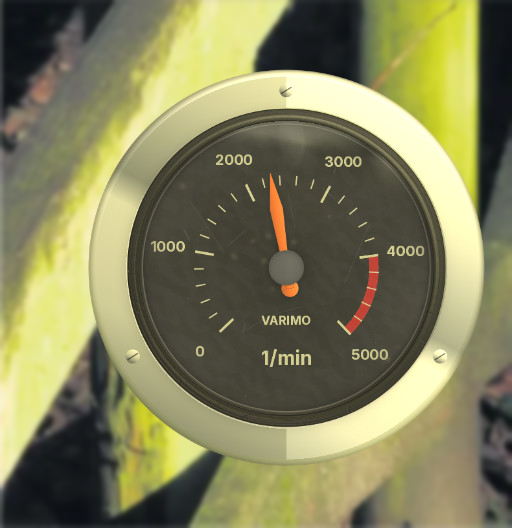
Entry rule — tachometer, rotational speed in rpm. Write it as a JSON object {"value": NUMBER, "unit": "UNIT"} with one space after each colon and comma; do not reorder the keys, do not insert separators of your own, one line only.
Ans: {"value": 2300, "unit": "rpm"}
